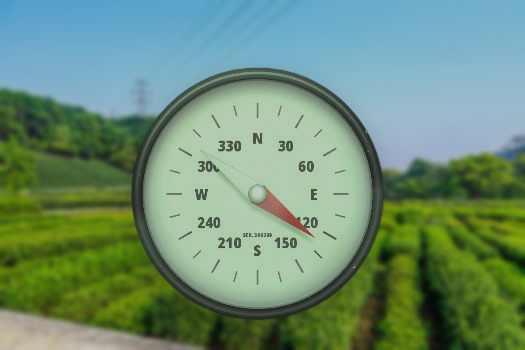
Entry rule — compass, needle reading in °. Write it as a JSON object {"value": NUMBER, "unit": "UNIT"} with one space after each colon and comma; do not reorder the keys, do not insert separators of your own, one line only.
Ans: {"value": 127.5, "unit": "°"}
